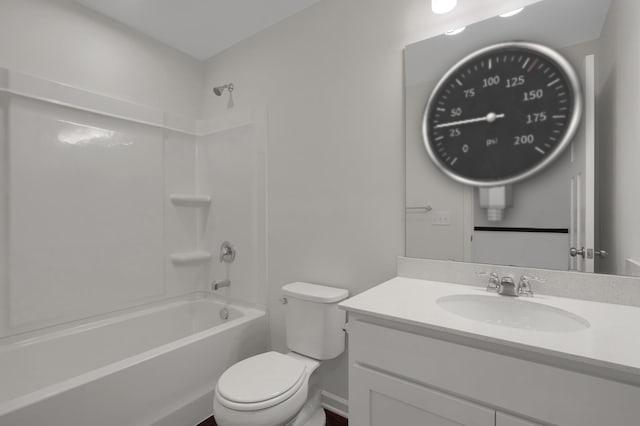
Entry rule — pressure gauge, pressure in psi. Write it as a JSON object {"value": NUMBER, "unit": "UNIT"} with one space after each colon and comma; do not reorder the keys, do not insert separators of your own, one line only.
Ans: {"value": 35, "unit": "psi"}
